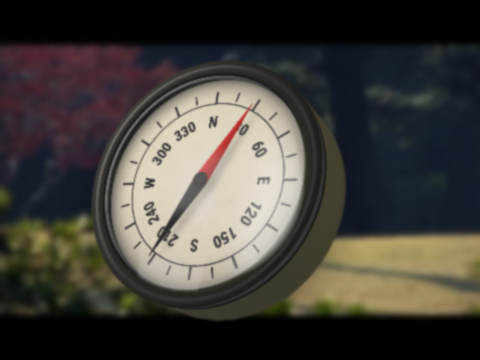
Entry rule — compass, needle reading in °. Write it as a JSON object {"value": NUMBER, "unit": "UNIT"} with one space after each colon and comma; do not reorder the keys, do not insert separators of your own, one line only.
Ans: {"value": 30, "unit": "°"}
